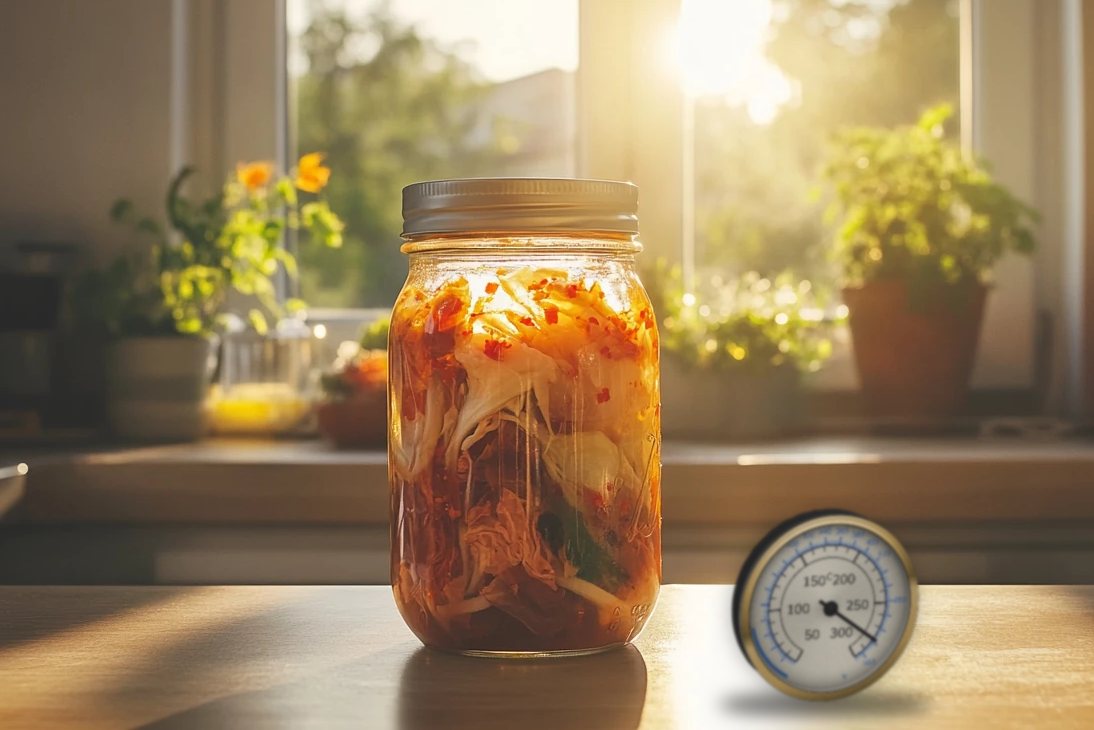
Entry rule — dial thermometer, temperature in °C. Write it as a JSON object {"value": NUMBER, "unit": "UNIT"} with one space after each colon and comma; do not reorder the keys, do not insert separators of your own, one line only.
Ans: {"value": 280, "unit": "°C"}
